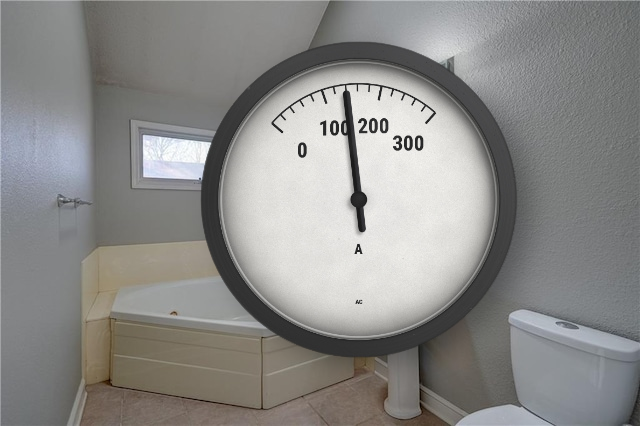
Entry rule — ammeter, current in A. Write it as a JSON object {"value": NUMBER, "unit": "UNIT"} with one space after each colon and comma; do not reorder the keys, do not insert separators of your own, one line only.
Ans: {"value": 140, "unit": "A"}
